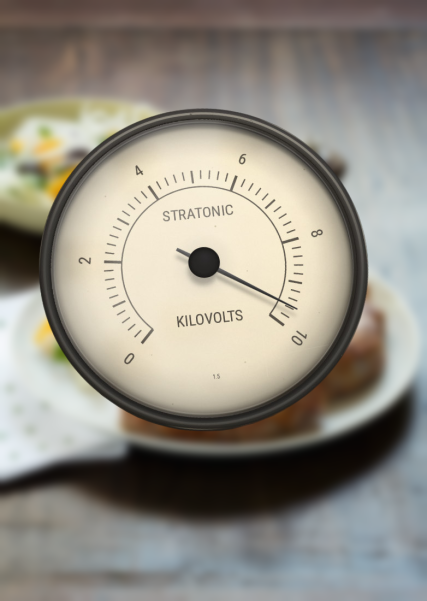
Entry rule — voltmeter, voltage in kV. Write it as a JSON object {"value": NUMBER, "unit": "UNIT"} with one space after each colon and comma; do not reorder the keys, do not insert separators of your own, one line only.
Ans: {"value": 9.6, "unit": "kV"}
